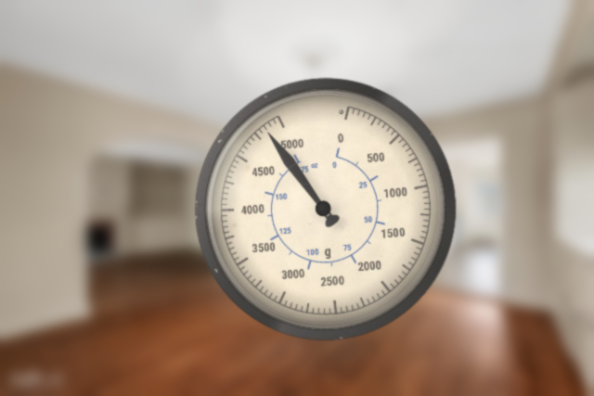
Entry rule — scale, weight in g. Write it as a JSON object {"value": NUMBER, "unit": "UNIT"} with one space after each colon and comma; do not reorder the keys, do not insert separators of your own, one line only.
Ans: {"value": 4850, "unit": "g"}
